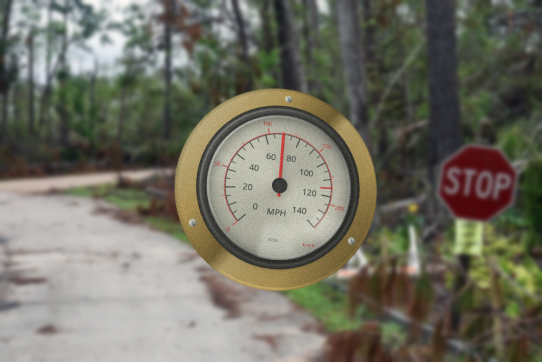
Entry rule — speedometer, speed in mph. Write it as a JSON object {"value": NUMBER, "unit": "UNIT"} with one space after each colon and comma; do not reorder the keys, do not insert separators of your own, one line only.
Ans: {"value": 70, "unit": "mph"}
